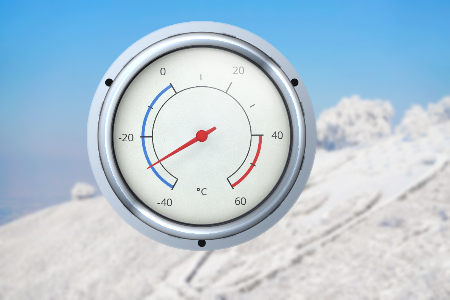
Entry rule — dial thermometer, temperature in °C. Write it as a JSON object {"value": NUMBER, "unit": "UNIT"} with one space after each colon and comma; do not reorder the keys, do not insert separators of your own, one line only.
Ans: {"value": -30, "unit": "°C"}
